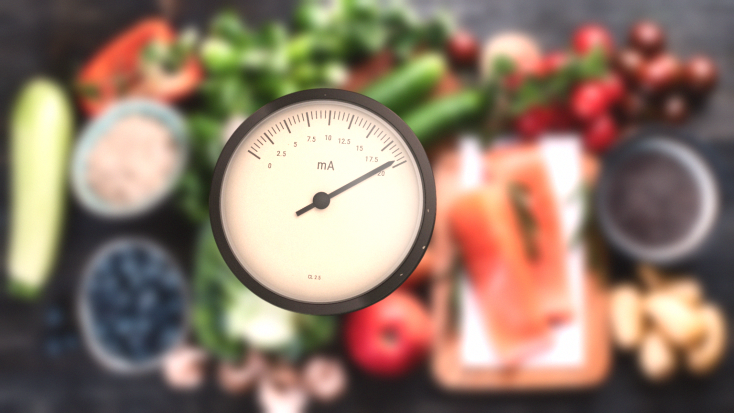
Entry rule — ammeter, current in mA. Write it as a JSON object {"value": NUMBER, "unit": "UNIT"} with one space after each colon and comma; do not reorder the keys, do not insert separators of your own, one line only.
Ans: {"value": 19.5, "unit": "mA"}
